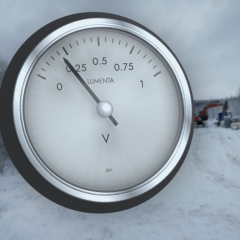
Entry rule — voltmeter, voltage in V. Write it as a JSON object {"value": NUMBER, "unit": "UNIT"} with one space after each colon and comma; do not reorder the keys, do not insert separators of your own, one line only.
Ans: {"value": 0.2, "unit": "V"}
